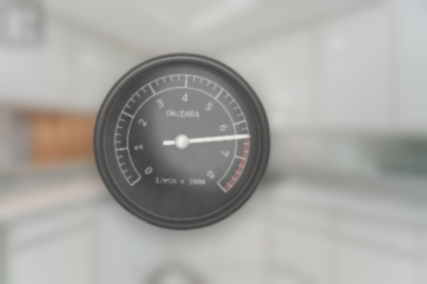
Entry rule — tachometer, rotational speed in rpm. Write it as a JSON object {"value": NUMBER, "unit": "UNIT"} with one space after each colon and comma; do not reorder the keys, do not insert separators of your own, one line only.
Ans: {"value": 6400, "unit": "rpm"}
